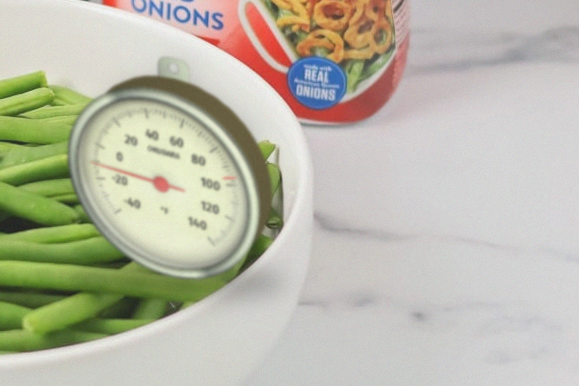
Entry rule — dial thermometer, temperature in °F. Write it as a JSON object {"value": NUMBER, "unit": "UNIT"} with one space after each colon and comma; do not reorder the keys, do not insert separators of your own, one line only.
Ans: {"value": -10, "unit": "°F"}
